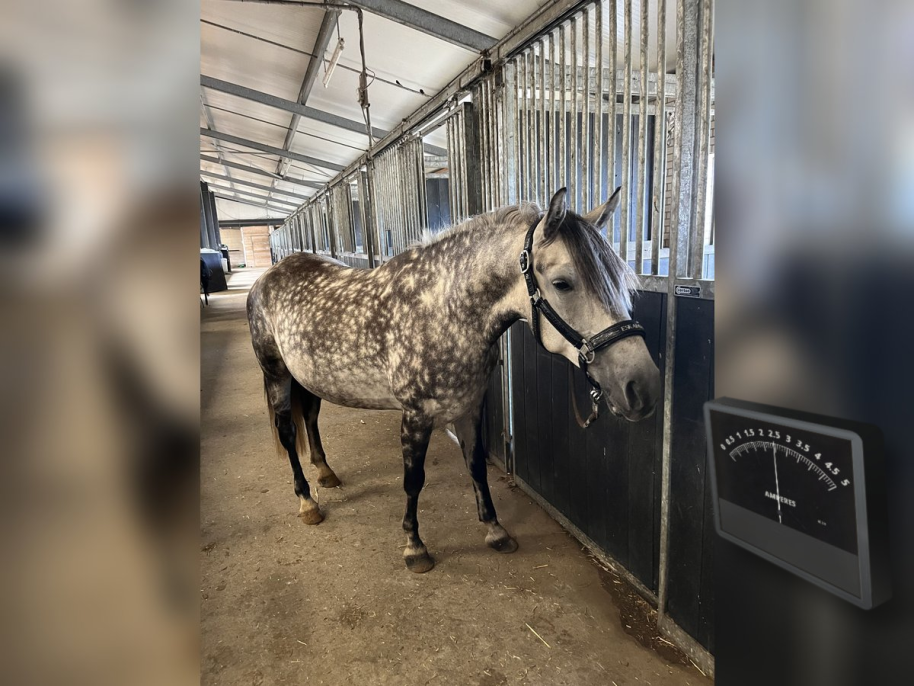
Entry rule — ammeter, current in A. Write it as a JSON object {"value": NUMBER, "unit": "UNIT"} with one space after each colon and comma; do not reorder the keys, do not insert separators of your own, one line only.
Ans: {"value": 2.5, "unit": "A"}
